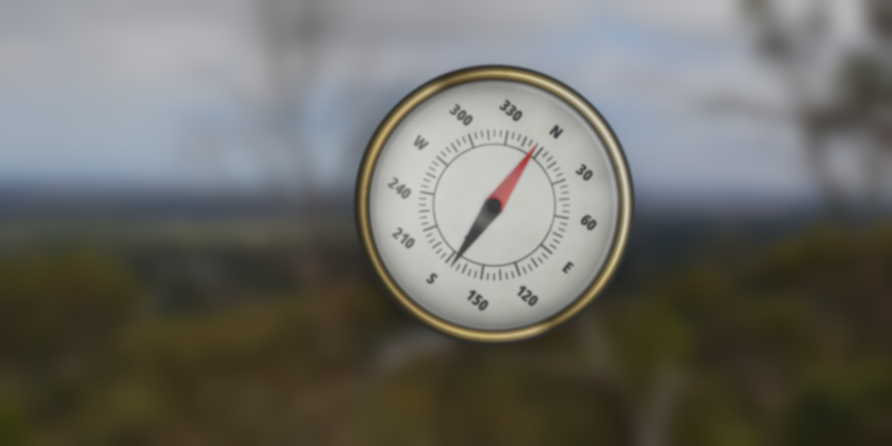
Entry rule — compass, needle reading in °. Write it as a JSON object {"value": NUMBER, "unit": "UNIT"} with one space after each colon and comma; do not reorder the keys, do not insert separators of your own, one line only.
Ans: {"value": 355, "unit": "°"}
